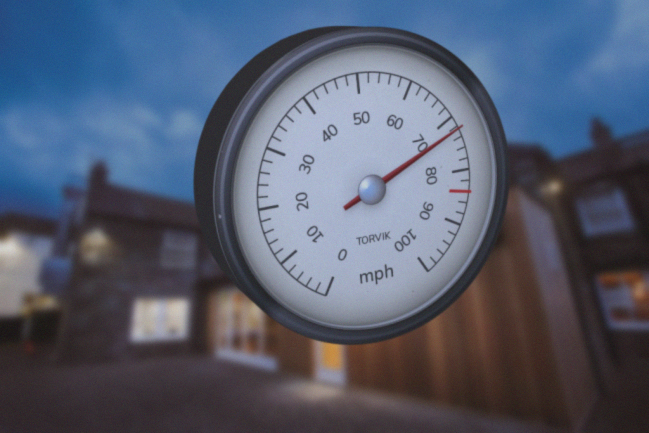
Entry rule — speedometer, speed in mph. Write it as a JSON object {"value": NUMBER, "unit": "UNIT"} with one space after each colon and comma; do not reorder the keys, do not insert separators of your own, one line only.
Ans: {"value": 72, "unit": "mph"}
